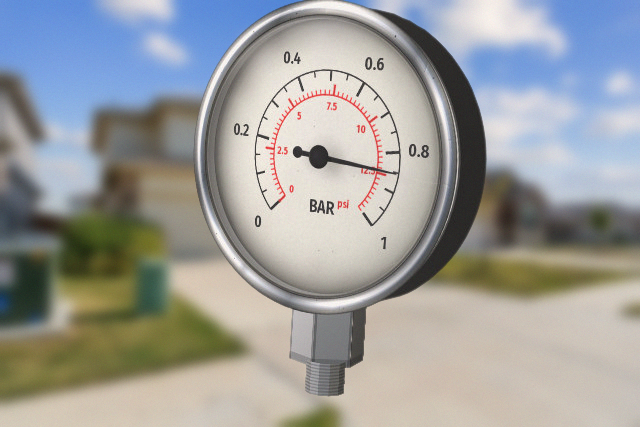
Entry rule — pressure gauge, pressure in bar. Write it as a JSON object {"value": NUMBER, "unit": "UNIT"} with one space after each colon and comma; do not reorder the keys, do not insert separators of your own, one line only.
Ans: {"value": 0.85, "unit": "bar"}
